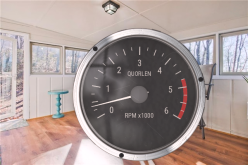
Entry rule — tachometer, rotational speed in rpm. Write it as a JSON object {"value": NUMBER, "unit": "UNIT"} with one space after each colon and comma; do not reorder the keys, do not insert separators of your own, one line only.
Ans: {"value": 375, "unit": "rpm"}
